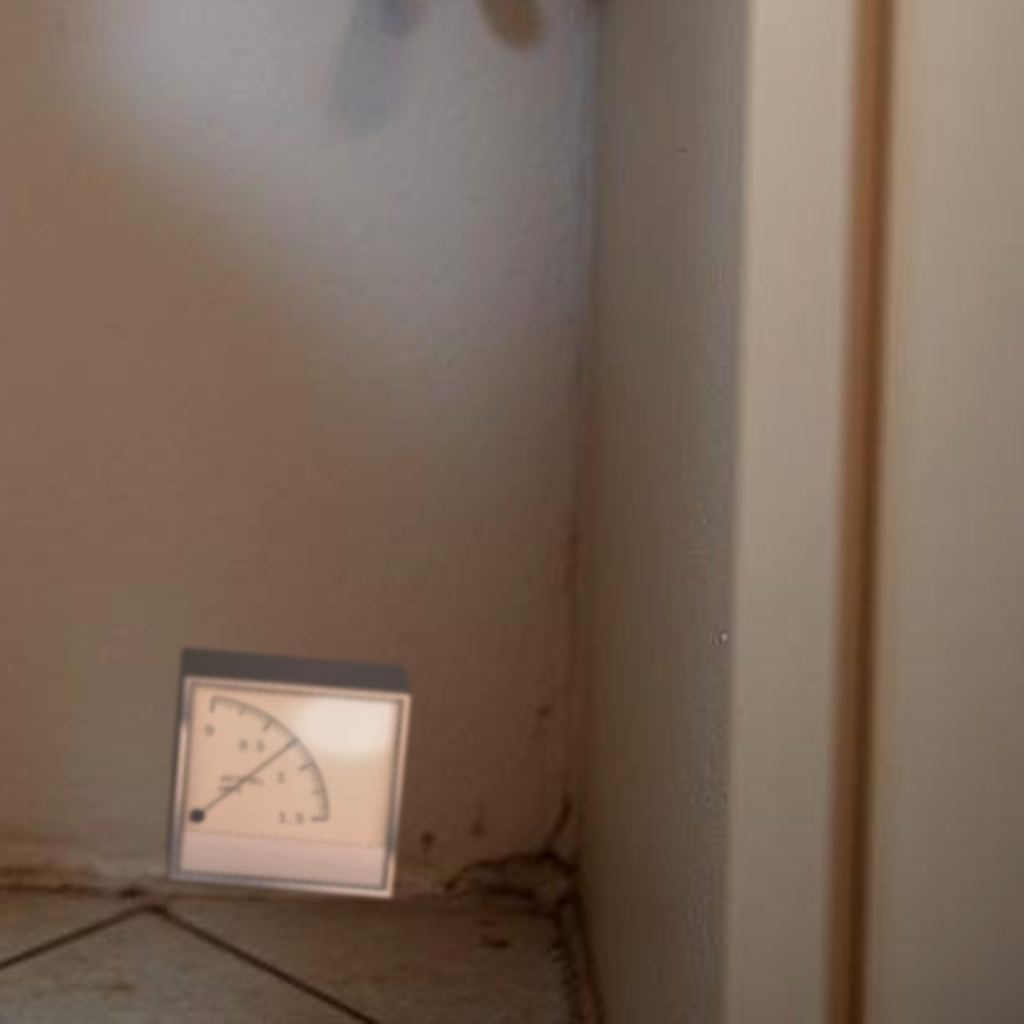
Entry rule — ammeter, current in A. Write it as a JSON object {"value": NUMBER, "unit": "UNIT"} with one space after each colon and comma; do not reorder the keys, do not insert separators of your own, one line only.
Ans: {"value": 0.75, "unit": "A"}
